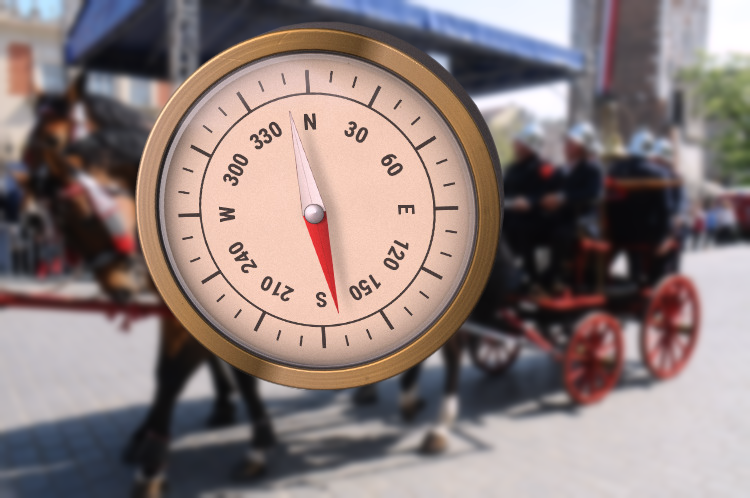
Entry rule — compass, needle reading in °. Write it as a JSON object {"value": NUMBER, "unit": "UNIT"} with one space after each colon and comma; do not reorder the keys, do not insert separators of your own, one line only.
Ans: {"value": 170, "unit": "°"}
